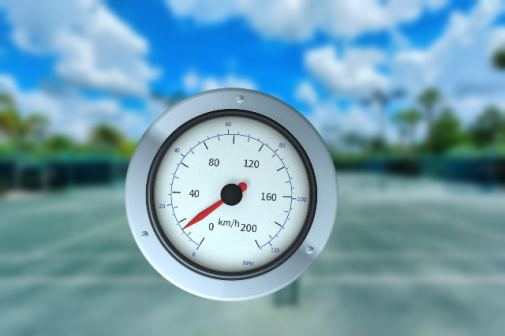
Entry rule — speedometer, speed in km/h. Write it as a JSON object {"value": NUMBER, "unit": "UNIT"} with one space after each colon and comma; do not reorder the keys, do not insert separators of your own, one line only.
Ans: {"value": 15, "unit": "km/h"}
